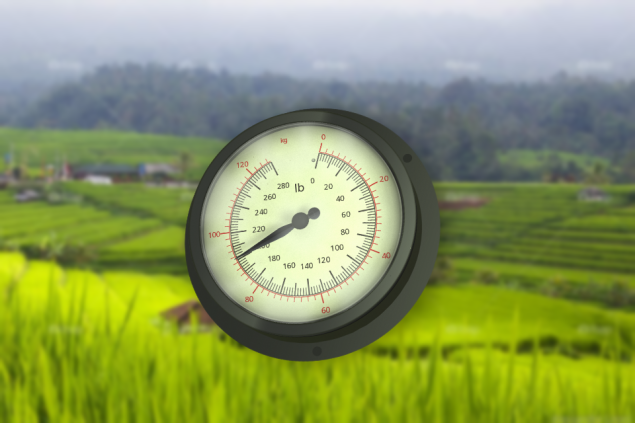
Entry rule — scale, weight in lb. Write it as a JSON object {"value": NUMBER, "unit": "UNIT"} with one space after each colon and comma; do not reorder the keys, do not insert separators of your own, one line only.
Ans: {"value": 200, "unit": "lb"}
